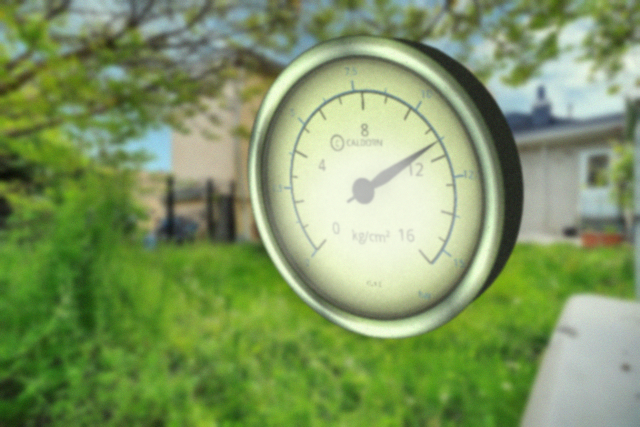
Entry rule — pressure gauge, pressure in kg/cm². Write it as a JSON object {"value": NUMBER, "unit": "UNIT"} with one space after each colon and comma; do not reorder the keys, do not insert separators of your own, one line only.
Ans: {"value": 11.5, "unit": "kg/cm²"}
